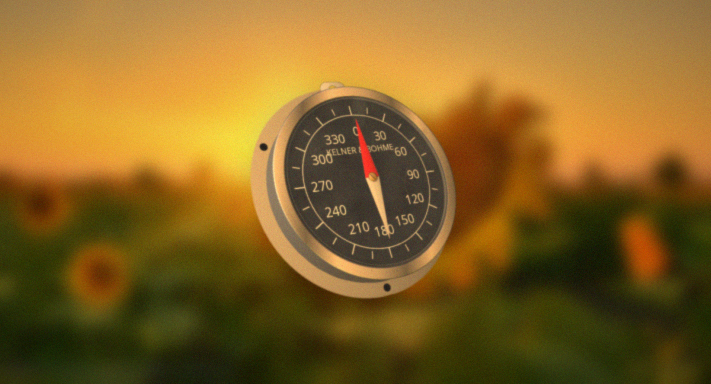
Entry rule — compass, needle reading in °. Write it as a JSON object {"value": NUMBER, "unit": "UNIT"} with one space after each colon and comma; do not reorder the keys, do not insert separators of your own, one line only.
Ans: {"value": 0, "unit": "°"}
